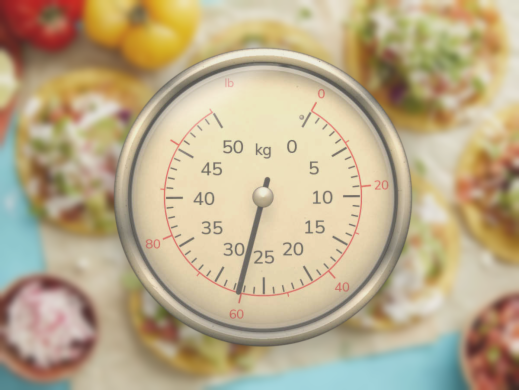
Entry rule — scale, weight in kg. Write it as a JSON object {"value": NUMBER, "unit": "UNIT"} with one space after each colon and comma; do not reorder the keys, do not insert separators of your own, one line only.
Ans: {"value": 27.5, "unit": "kg"}
